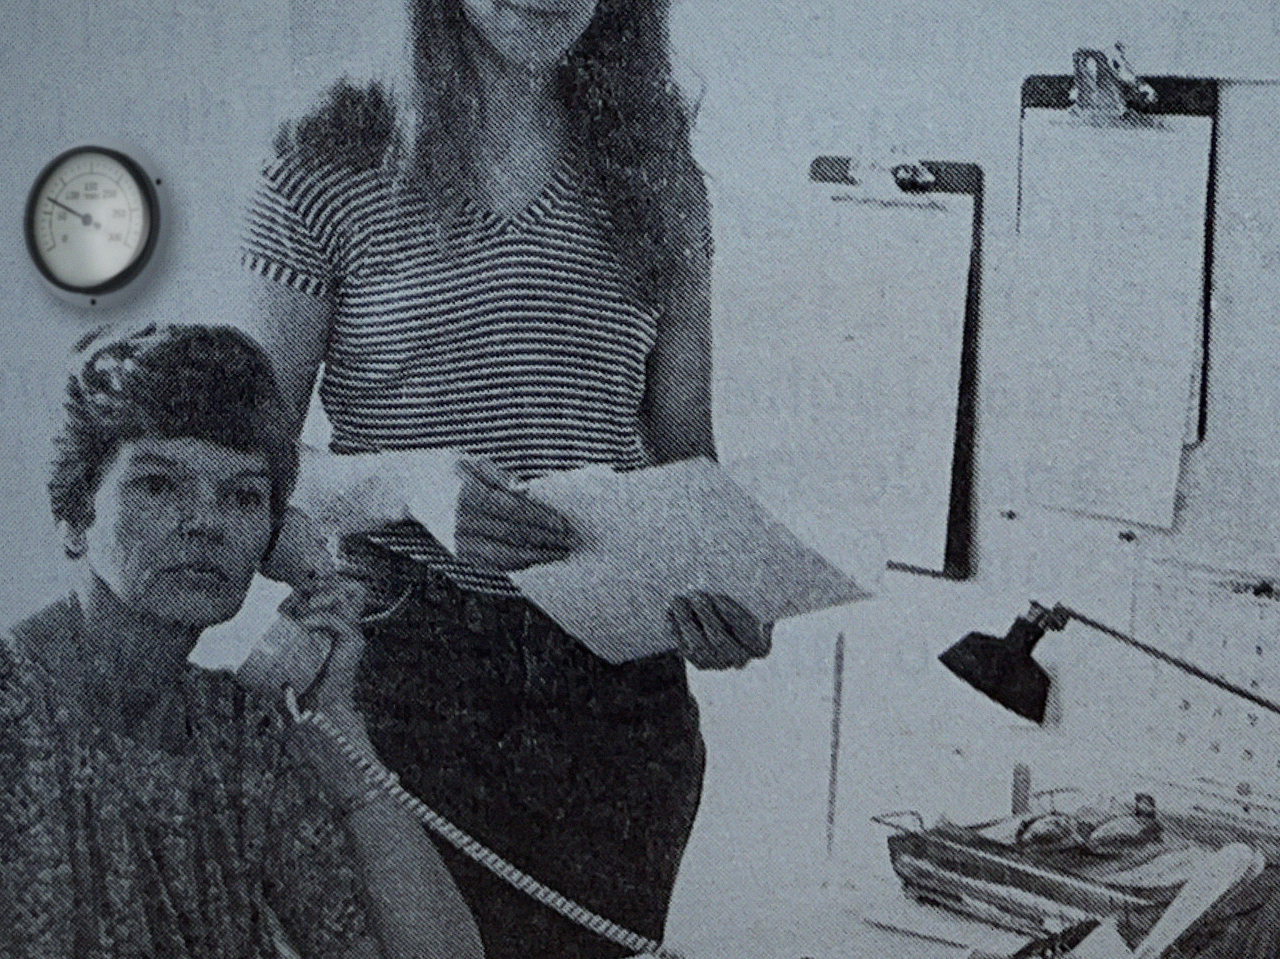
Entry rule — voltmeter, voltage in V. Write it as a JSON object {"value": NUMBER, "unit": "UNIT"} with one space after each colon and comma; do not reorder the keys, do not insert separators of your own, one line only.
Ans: {"value": 70, "unit": "V"}
